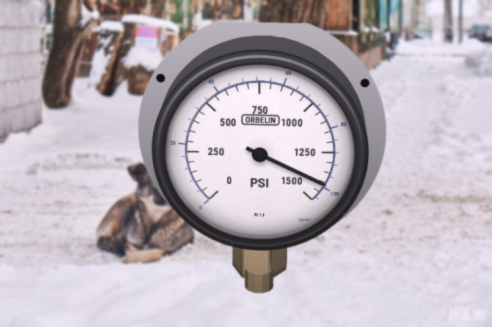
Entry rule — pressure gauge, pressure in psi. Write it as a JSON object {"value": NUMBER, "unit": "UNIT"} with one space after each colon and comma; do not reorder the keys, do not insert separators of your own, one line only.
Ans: {"value": 1400, "unit": "psi"}
